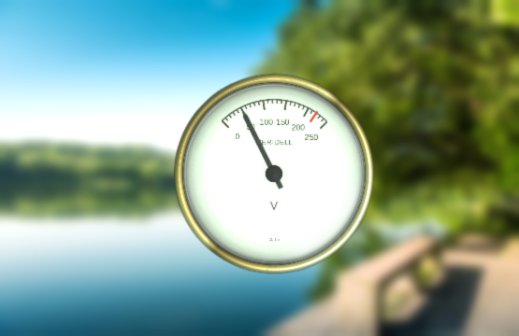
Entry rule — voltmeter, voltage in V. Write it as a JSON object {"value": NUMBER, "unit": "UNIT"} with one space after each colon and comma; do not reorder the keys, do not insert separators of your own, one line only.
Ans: {"value": 50, "unit": "V"}
